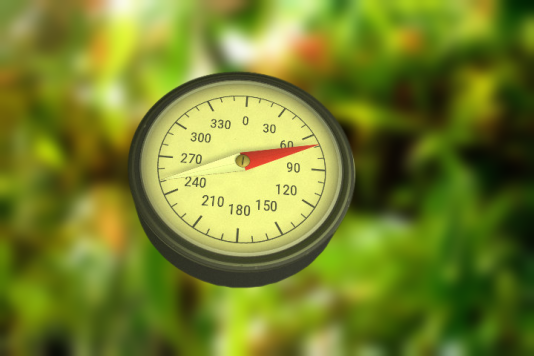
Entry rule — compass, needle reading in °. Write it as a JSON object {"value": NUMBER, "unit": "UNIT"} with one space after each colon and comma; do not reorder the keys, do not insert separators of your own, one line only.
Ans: {"value": 70, "unit": "°"}
